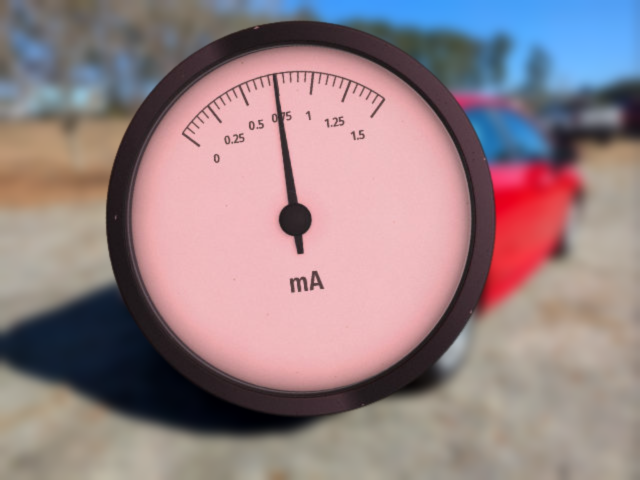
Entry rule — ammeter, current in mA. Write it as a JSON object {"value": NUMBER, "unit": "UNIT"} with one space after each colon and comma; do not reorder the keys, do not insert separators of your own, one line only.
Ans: {"value": 0.75, "unit": "mA"}
